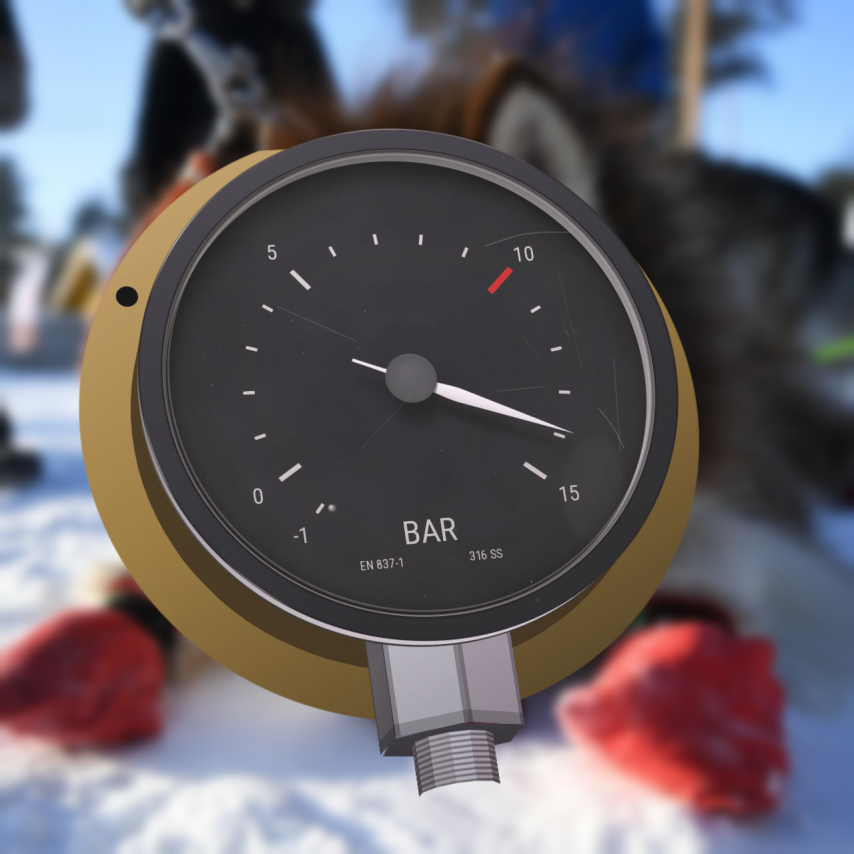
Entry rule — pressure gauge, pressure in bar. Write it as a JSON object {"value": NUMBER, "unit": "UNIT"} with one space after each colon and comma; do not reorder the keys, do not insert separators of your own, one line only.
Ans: {"value": 14, "unit": "bar"}
